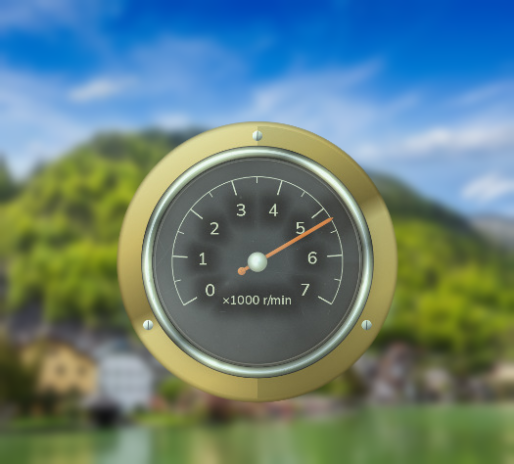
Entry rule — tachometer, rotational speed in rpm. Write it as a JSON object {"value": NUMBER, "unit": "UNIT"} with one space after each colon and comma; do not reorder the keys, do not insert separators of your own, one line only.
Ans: {"value": 5250, "unit": "rpm"}
